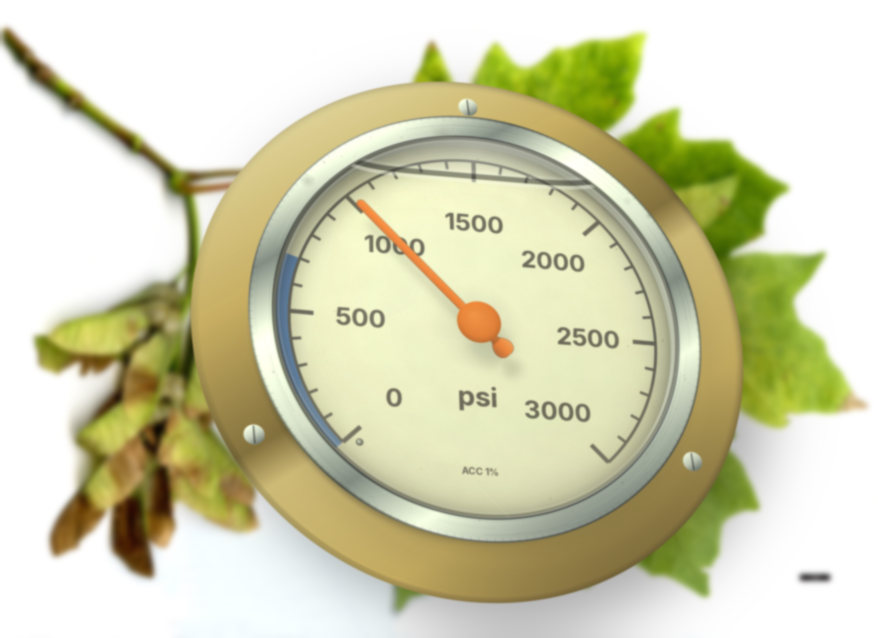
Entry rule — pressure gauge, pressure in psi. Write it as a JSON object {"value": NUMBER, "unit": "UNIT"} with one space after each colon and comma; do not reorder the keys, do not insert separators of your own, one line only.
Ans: {"value": 1000, "unit": "psi"}
